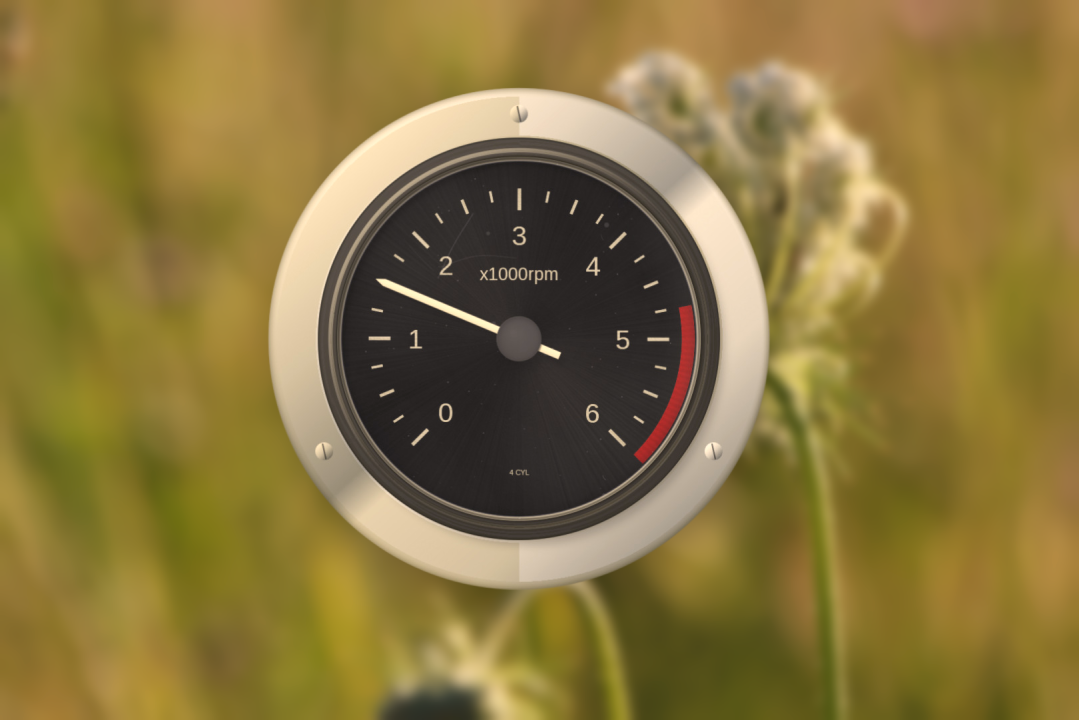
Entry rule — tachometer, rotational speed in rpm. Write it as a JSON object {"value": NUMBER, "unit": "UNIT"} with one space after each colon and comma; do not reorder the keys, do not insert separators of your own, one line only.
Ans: {"value": 1500, "unit": "rpm"}
